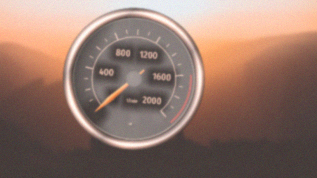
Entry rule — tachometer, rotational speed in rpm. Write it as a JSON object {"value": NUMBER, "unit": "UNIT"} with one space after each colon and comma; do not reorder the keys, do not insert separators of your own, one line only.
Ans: {"value": 0, "unit": "rpm"}
